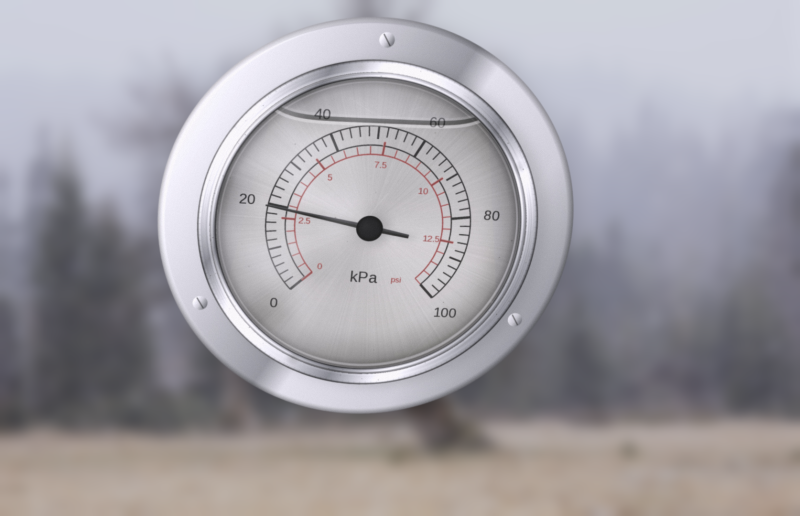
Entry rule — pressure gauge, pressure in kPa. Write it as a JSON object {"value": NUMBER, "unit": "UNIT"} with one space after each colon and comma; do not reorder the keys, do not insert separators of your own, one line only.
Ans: {"value": 20, "unit": "kPa"}
